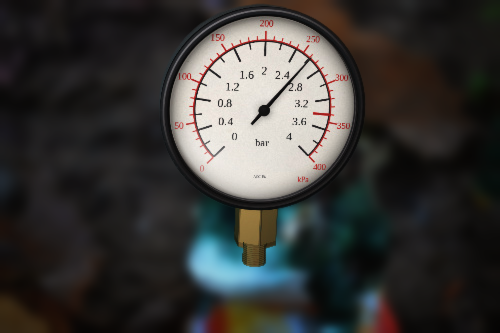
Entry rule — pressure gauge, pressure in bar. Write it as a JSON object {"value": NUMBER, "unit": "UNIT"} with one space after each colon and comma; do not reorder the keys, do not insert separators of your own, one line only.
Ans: {"value": 2.6, "unit": "bar"}
